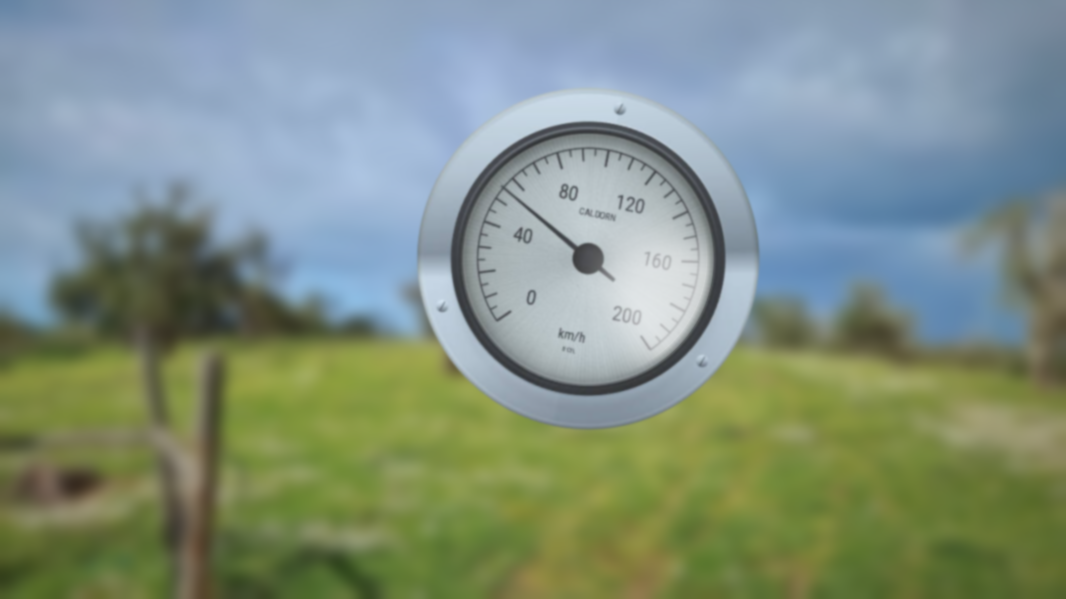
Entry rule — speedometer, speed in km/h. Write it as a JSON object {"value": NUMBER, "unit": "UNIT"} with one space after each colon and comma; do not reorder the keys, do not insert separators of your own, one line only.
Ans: {"value": 55, "unit": "km/h"}
